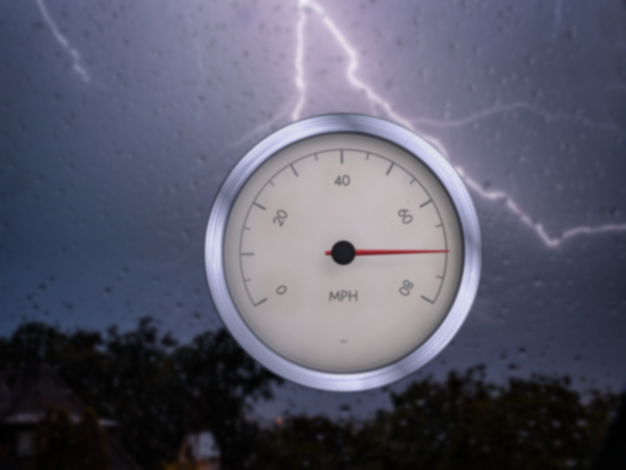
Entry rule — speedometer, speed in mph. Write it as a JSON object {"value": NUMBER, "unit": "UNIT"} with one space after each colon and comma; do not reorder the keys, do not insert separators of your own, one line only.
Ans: {"value": 70, "unit": "mph"}
